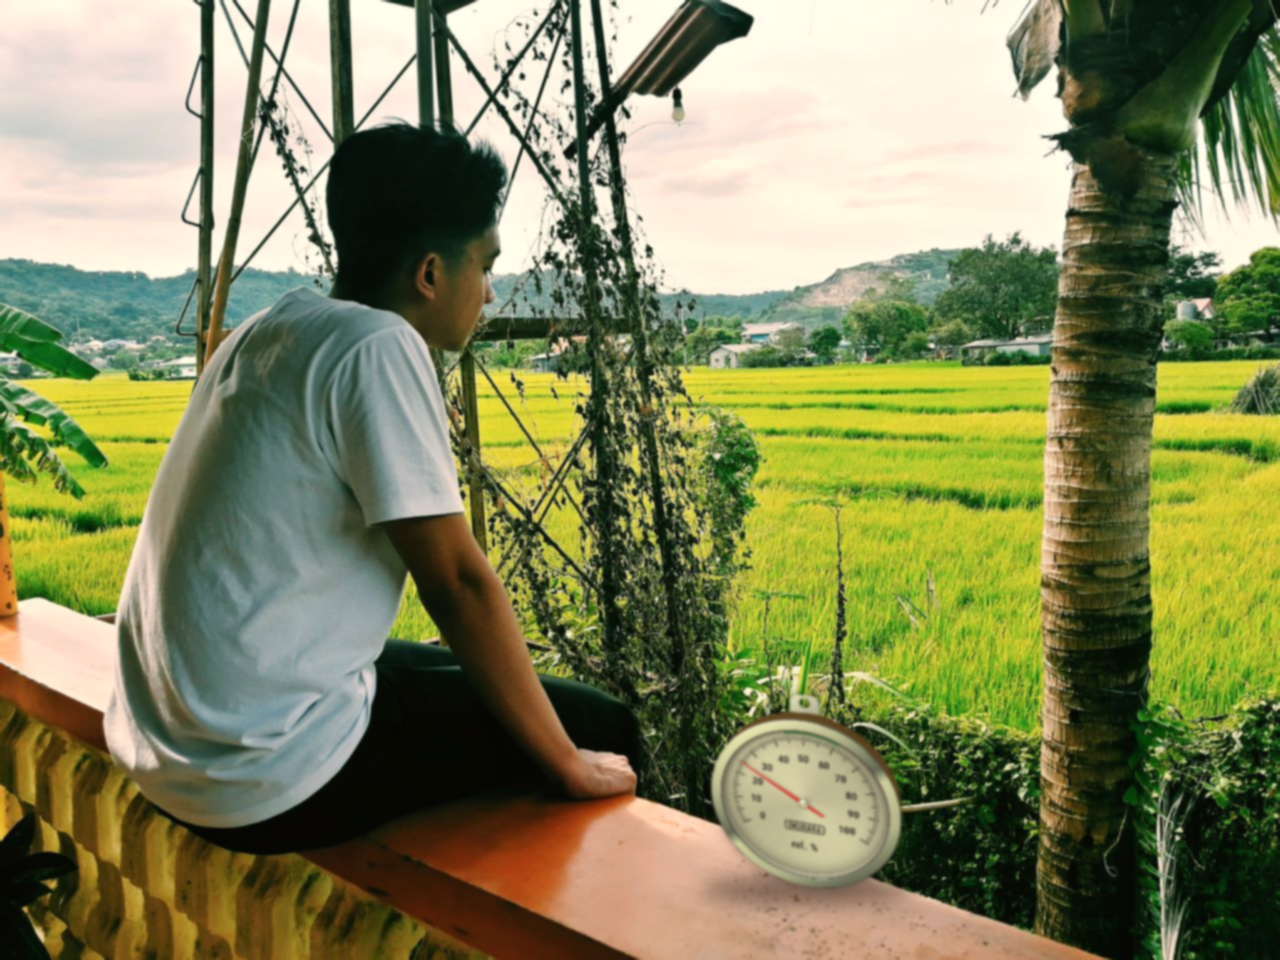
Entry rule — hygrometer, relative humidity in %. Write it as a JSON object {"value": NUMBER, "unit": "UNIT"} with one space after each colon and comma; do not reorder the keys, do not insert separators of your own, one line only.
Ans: {"value": 25, "unit": "%"}
